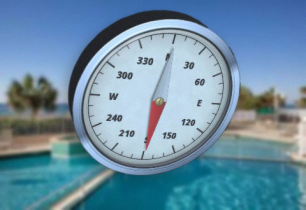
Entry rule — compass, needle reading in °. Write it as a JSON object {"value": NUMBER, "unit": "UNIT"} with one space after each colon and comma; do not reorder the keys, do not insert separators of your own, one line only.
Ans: {"value": 180, "unit": "°"}
